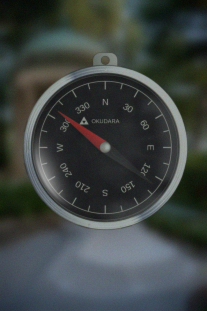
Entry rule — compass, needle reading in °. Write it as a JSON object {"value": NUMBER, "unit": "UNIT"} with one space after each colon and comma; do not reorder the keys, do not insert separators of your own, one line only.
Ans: {"value": 307.5, "unit": "°"}
